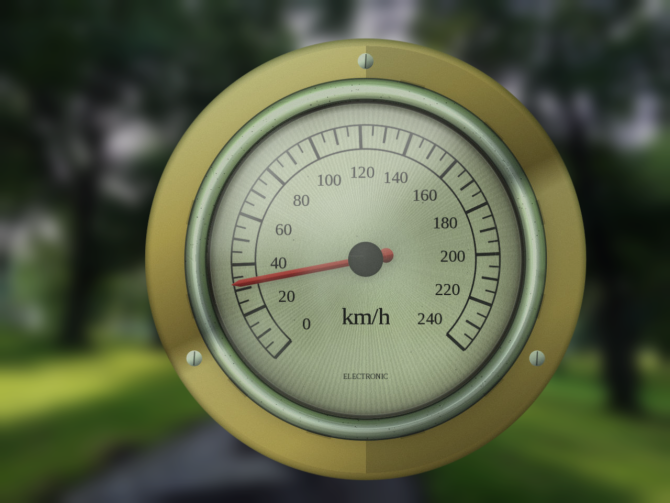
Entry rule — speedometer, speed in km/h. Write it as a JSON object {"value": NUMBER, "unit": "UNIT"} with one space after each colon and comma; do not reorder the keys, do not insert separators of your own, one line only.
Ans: {"value": 32.5, "unit": "km/h"}
